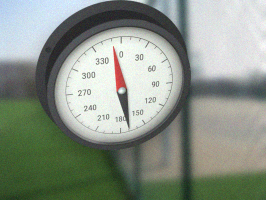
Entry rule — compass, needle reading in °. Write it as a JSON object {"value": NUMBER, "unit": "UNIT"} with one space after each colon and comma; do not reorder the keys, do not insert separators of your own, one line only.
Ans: {"value": 350, "unit": "°"}
